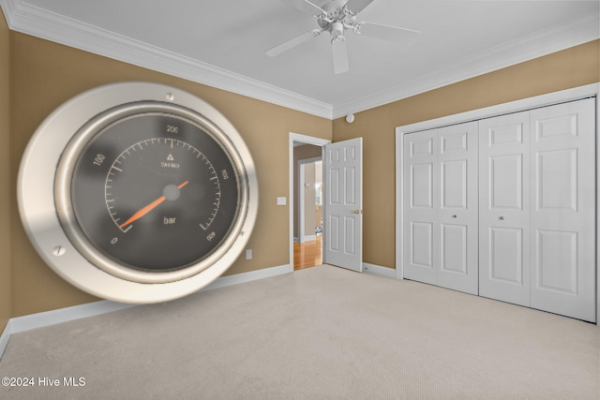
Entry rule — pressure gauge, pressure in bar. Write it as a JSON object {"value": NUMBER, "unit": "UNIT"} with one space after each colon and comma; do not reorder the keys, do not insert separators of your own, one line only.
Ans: {"value": 10, "unit": "bar"}
